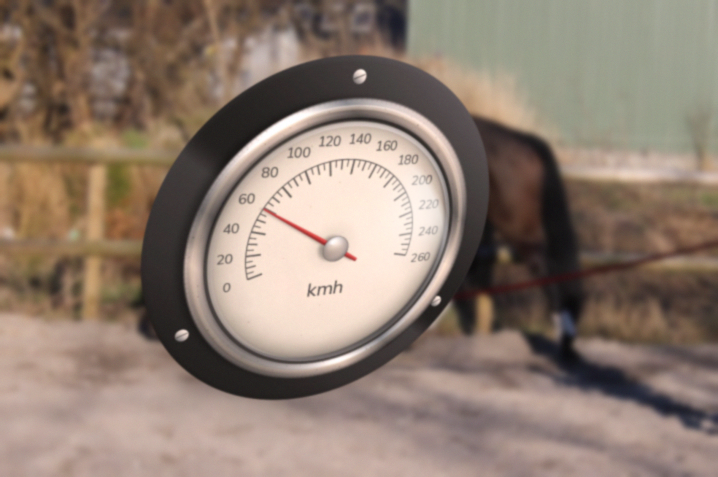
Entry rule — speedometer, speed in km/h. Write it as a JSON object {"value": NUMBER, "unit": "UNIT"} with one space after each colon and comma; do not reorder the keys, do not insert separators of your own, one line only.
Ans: {"value": 60, "unit": "km/h"}
